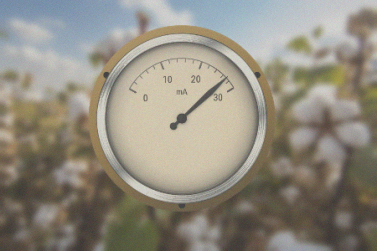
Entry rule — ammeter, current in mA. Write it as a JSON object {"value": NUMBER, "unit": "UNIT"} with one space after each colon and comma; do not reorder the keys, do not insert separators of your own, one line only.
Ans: {"value": 27, "unit": "mA"}
